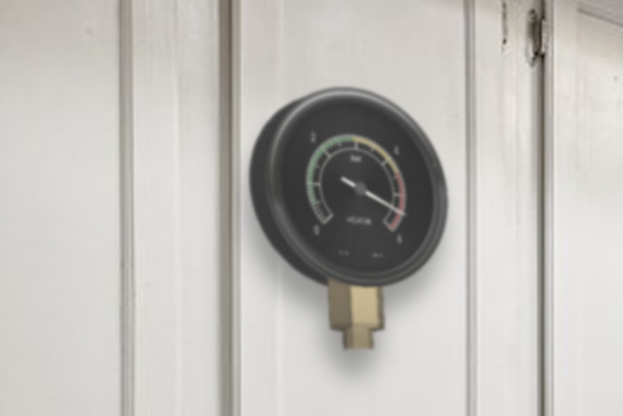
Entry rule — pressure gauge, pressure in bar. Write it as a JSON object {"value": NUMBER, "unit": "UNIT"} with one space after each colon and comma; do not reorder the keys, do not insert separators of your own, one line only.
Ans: {"value": 5.5, "unit": "bar"}
